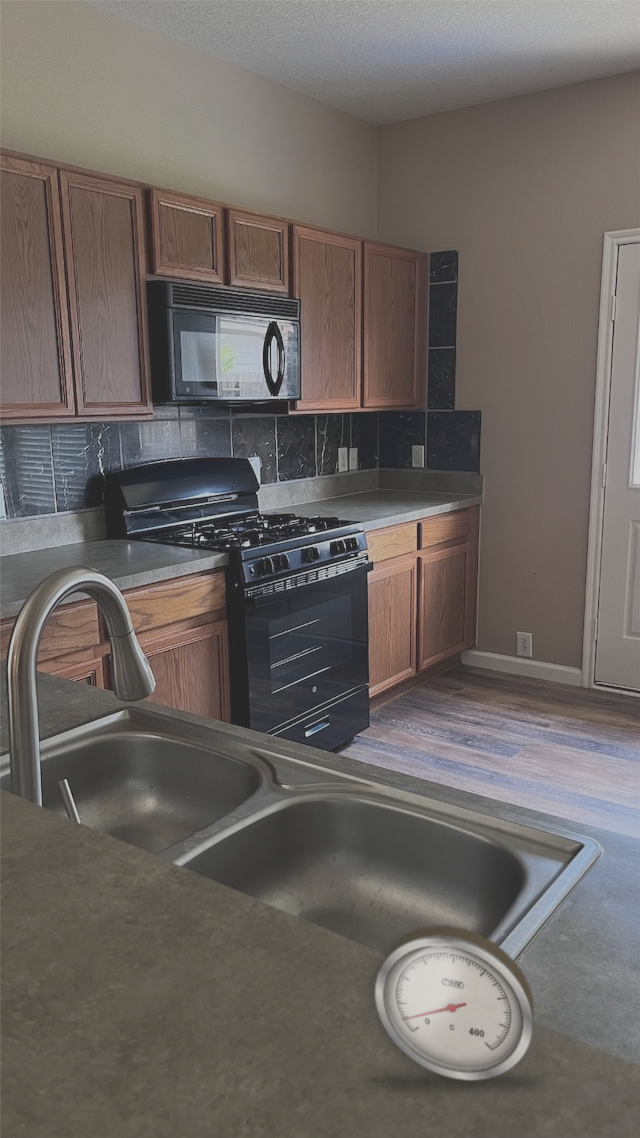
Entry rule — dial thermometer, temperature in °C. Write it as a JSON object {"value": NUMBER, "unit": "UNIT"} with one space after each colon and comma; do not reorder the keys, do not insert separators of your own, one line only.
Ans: {"value": 25, "unit": "°C"}
